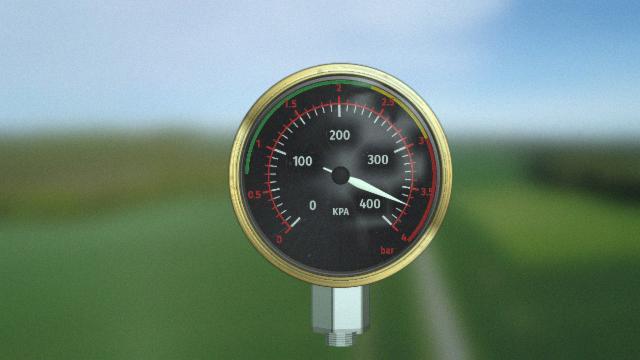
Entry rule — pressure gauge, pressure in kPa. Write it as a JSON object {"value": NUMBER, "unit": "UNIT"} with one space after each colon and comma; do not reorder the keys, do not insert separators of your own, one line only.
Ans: {"value": 370, "unit": "kPa"}
